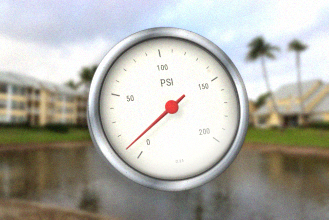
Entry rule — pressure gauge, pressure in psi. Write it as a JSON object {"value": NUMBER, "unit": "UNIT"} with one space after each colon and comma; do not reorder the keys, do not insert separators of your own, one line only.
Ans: {"value": 10, "unit": "psi"}
